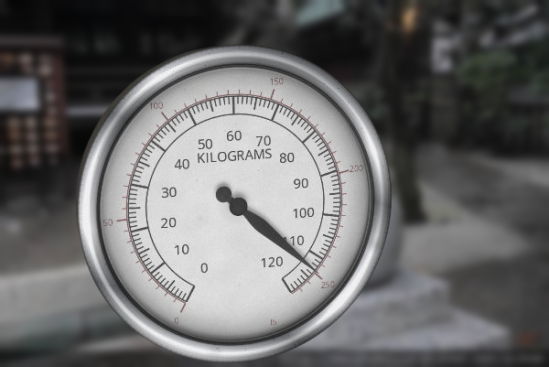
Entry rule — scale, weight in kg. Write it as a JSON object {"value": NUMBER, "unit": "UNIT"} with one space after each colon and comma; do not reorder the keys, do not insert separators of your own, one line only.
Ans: {"value": 113, "unit": "kg"}
